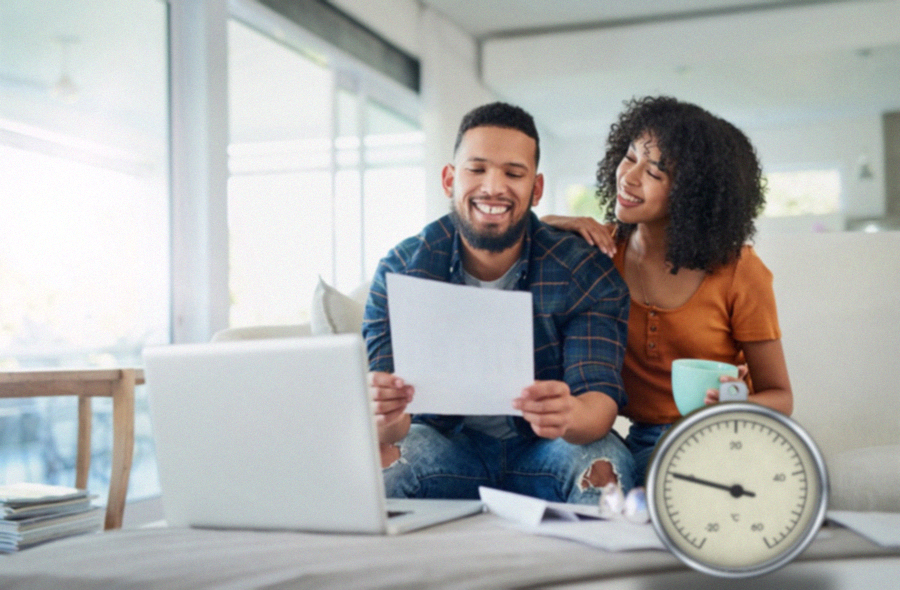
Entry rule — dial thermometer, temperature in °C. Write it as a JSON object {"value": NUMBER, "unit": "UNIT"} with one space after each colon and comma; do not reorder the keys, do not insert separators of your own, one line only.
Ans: {"value": 0, "unit": "°C"}
